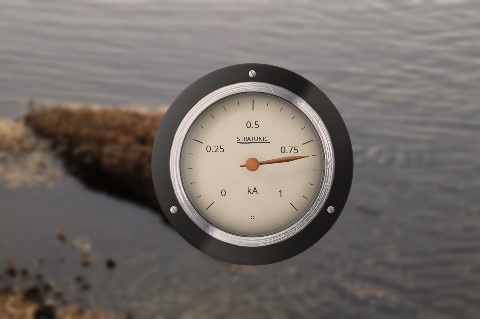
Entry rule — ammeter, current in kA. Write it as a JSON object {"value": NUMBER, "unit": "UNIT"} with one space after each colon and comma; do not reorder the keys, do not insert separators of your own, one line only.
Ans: {"value": 0.8, "unit": "kA"}
